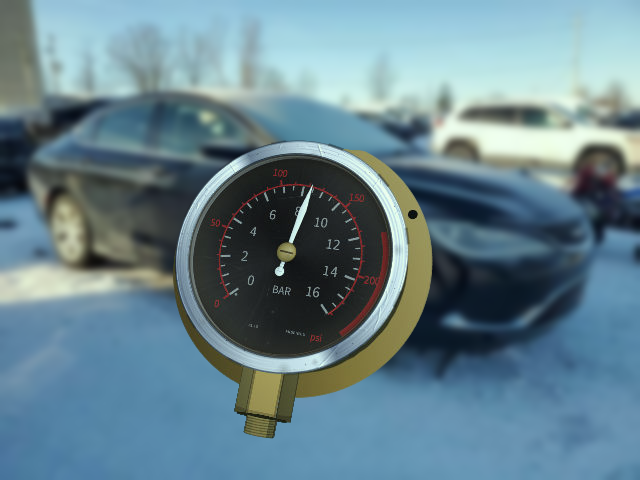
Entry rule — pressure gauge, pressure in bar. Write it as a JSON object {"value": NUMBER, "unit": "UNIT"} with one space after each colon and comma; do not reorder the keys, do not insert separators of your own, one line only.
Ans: {"value": 8.5, "unit": "bar"}
